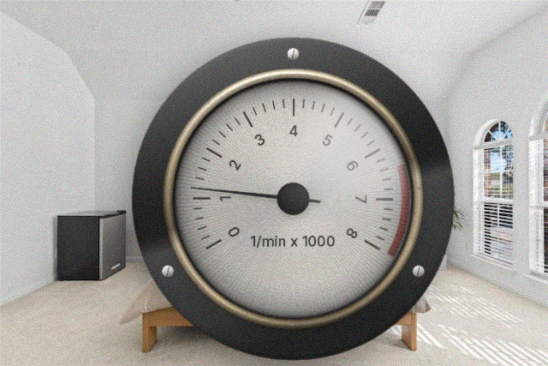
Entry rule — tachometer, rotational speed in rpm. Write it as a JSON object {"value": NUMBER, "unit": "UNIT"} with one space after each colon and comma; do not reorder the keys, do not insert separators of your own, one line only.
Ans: {"value": 1200, "unit": "rpm"}
